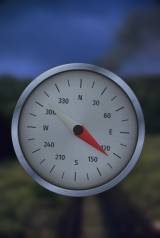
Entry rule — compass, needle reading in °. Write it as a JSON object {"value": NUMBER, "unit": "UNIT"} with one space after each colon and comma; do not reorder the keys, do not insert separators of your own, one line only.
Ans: {"value": 127.5, "unit": "°"}
